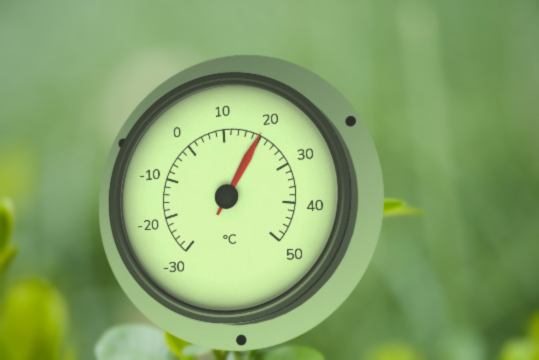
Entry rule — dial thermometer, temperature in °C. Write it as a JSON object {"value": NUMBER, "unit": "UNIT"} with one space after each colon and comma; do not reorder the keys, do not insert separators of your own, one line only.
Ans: {"value": 20, "unit": "°C"}
